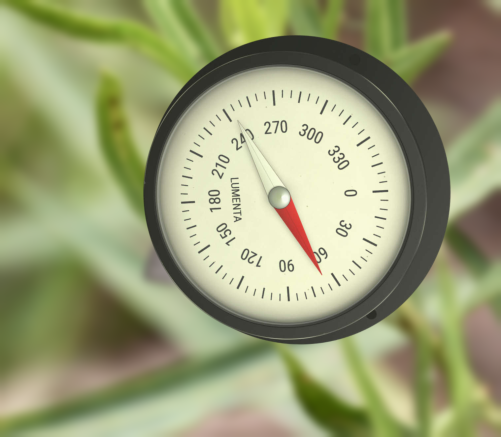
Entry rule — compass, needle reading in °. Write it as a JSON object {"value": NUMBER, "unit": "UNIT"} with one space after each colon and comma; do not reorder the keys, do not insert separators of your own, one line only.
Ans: {"value": 65, "unit": "°"}
